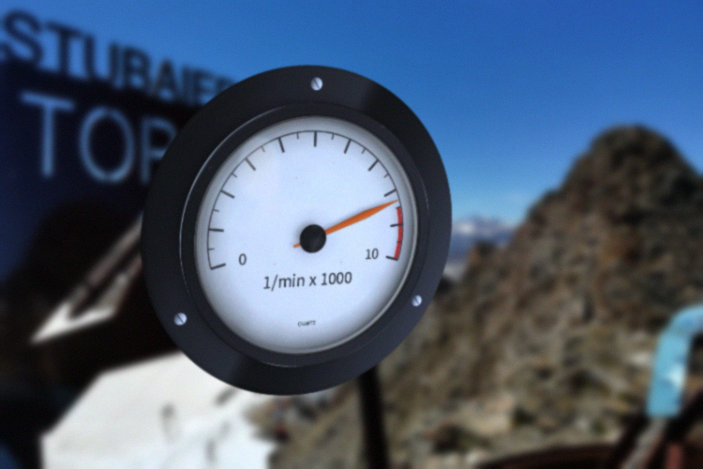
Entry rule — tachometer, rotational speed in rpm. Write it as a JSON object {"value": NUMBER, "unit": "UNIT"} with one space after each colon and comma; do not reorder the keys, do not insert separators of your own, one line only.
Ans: {"value": 8250, "unit": "rpm"}
